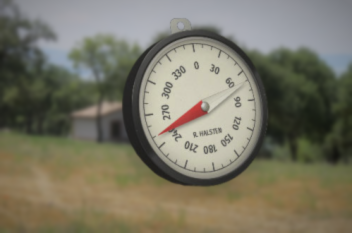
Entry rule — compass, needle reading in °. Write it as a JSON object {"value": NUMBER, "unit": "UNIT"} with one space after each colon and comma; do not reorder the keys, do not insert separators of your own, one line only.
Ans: {"value": 250, "unit": "°"}
